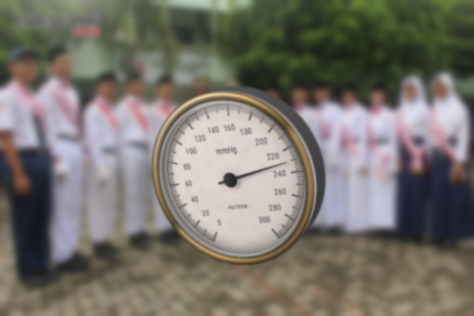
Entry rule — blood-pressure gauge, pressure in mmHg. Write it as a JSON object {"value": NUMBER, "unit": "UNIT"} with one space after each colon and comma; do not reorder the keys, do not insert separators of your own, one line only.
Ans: {"value": 230, "unit": "mmHg"}
